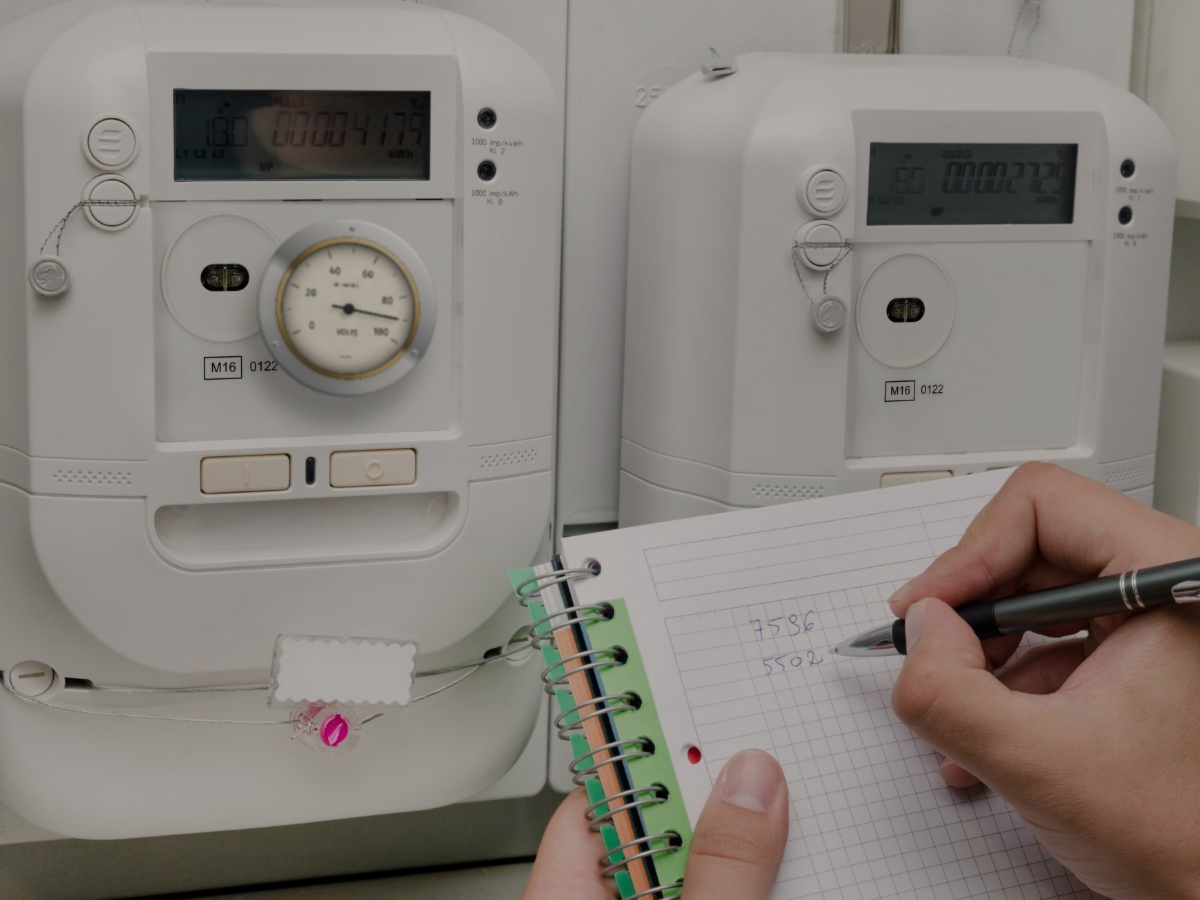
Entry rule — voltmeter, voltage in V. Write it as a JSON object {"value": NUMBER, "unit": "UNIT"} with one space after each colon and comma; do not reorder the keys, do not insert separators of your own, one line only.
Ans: {"value": 90, "unit": "V"}
